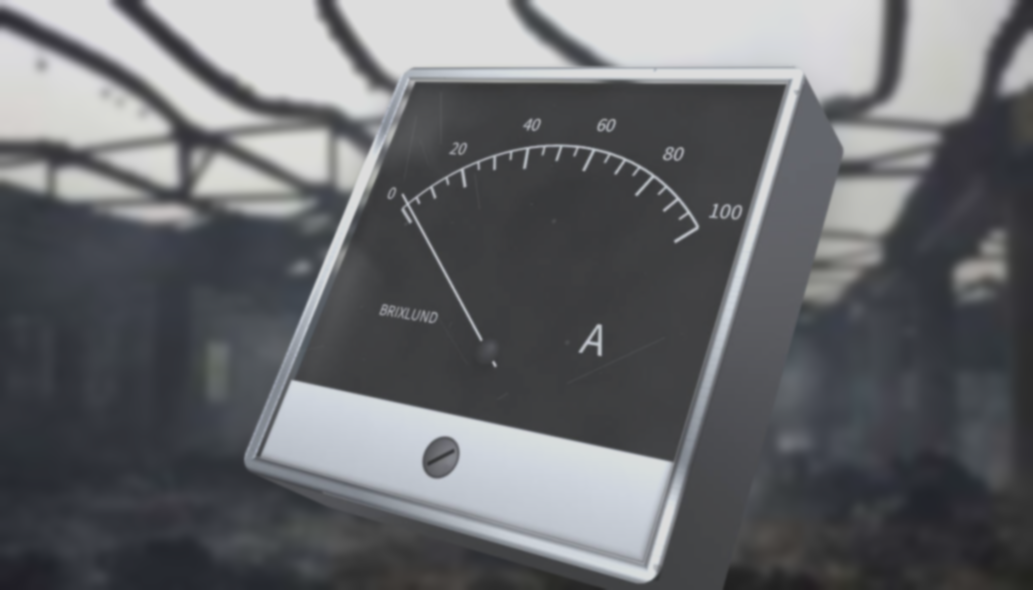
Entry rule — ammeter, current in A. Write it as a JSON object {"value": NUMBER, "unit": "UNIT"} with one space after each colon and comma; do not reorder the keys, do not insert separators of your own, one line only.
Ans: {"value": 2.5, "unit": "A"}
